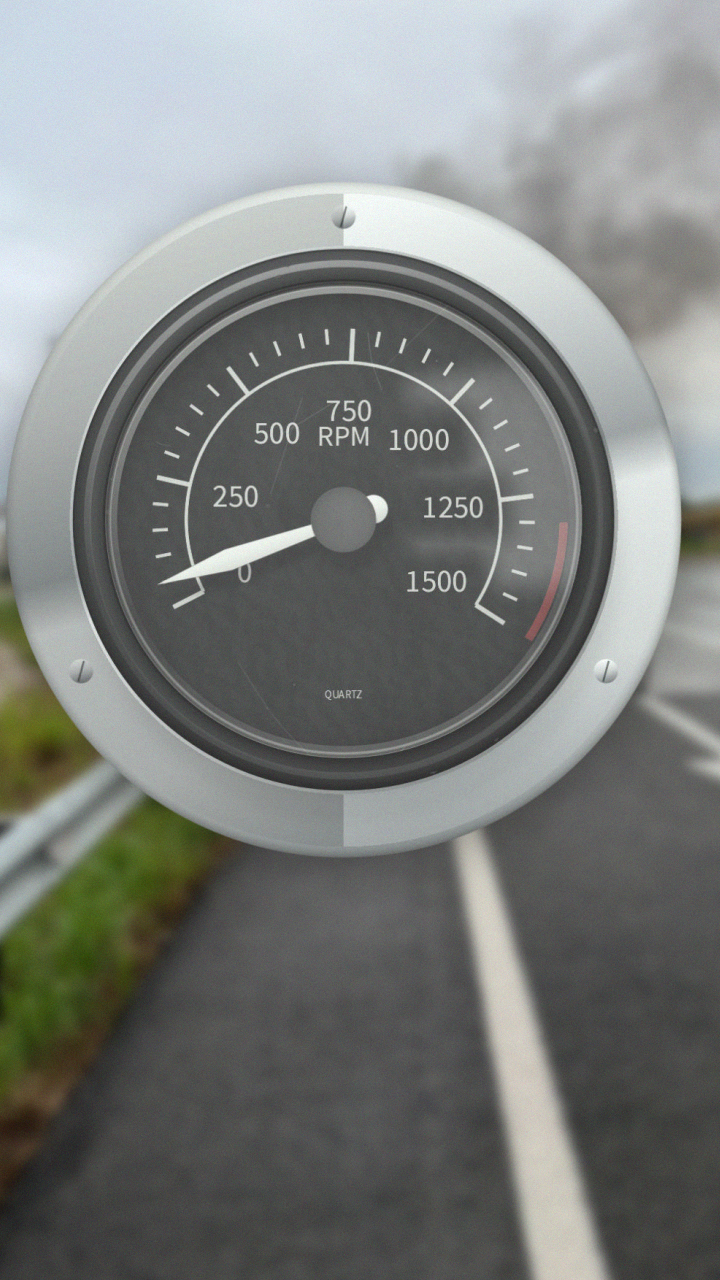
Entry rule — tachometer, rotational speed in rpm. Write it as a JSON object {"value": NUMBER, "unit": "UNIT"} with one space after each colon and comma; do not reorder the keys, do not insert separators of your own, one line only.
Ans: {"value": 50, "unit": "rpm"}
